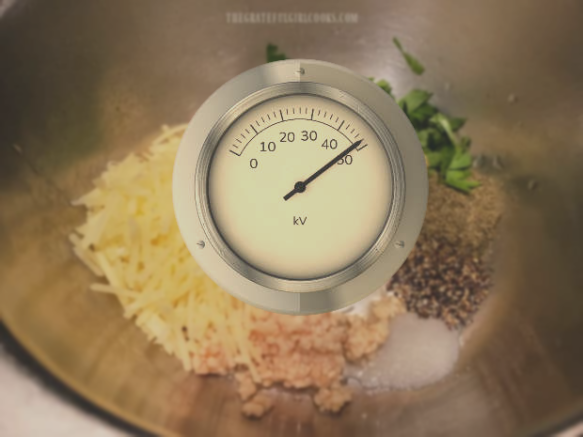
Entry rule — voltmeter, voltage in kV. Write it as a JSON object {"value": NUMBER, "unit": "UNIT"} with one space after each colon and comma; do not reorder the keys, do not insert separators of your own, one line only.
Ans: {"value": 48, "unit": "kV"}
